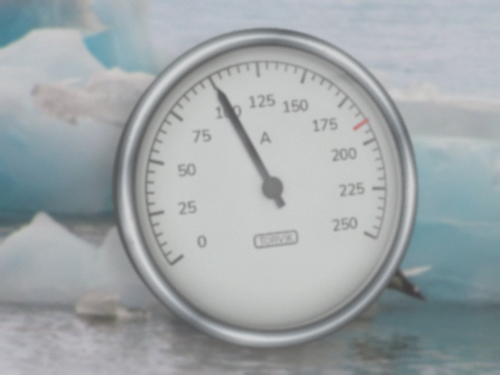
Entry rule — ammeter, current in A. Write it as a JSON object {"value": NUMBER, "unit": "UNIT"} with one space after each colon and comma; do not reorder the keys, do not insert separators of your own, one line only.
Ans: {"value": 100, "unit": "A"}
